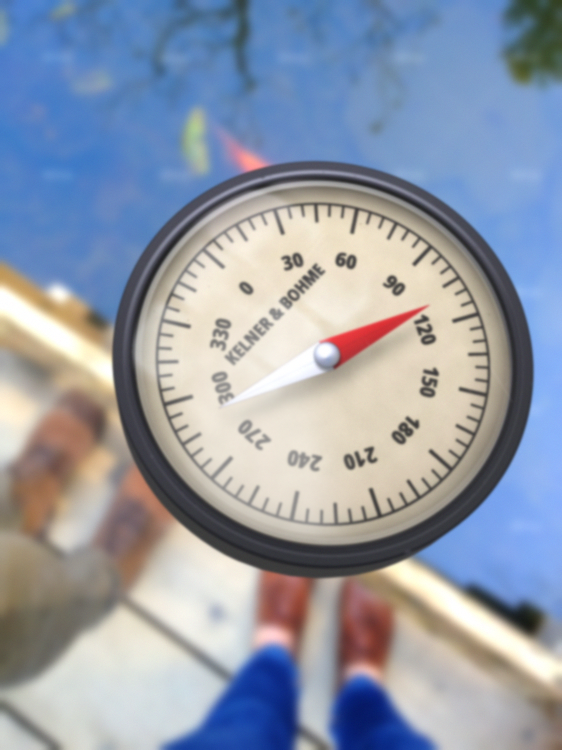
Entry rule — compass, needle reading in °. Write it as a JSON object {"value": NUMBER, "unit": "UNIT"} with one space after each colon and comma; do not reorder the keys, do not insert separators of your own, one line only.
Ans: {"value": 110, "unit": "°"}
